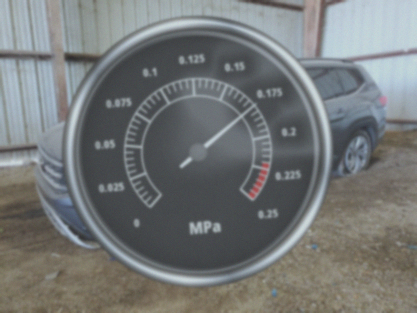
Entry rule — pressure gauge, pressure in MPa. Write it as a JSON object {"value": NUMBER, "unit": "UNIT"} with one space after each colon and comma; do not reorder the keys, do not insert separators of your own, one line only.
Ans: {"value": 0.175, "unit": "MPa"}
